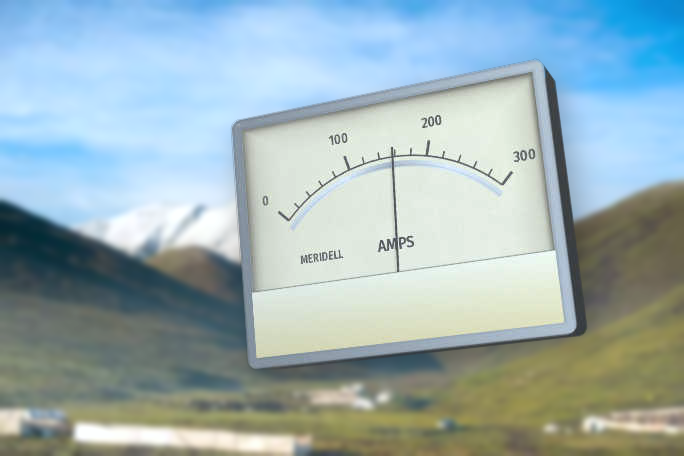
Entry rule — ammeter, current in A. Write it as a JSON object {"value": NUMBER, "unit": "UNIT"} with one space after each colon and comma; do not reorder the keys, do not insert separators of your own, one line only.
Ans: {"value": 160, "unit": "A"}
